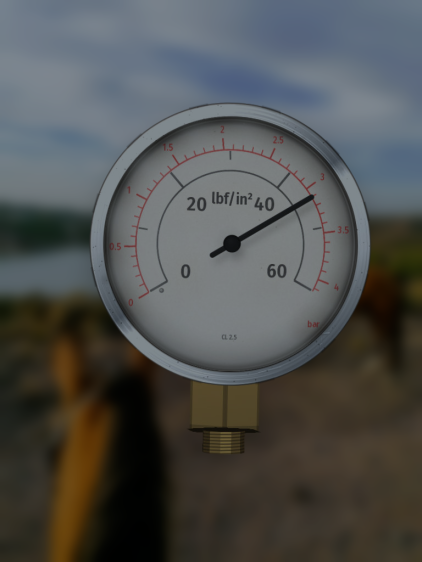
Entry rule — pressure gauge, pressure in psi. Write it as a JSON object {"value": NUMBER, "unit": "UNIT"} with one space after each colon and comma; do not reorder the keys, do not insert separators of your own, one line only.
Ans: {"value": 45, "unit": "psi"}
